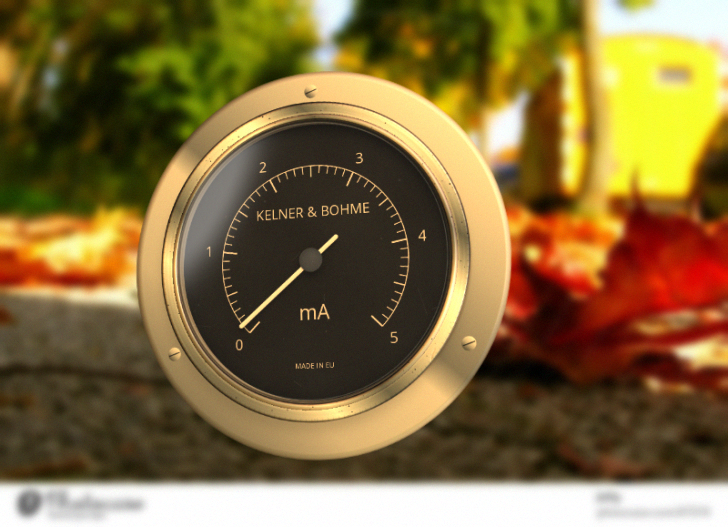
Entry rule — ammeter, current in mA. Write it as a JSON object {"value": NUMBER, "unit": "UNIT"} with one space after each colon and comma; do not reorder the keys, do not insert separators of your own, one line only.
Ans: {"value": 0.1, "unit": "mA"}
